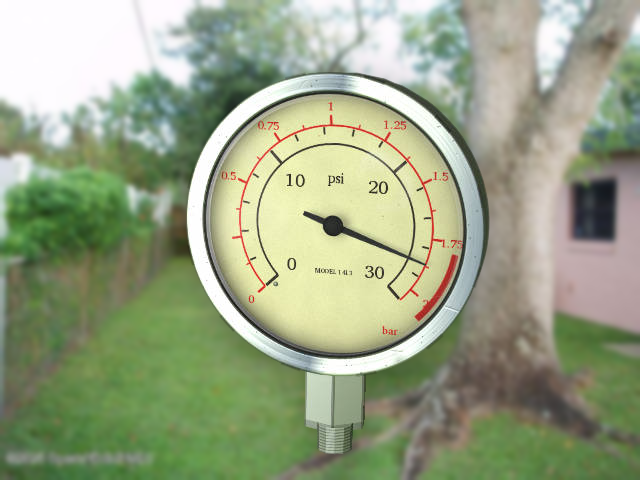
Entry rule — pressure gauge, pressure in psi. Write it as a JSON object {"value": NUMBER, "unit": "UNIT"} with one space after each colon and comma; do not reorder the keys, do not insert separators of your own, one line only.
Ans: {"value": 27, "unit": "psi"}
